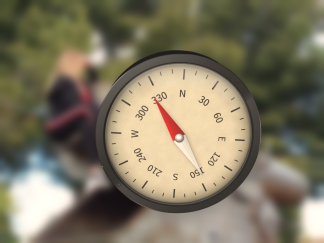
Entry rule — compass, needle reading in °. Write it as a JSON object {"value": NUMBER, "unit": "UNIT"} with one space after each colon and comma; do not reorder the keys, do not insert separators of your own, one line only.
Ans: {"value": 325, "unit": "°"}
